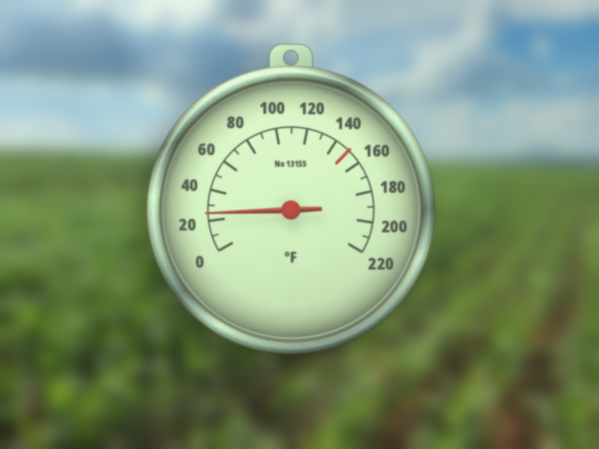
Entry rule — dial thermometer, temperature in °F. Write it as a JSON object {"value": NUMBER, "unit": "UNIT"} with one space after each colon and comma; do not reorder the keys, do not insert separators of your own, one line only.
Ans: {"value": 25, "unit": "°F"}
